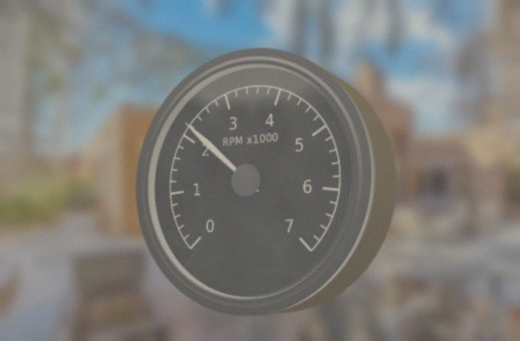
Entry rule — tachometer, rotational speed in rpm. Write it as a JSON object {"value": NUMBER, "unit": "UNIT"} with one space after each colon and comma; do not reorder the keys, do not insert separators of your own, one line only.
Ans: {"value": 2200, "unit": "rpm"}
